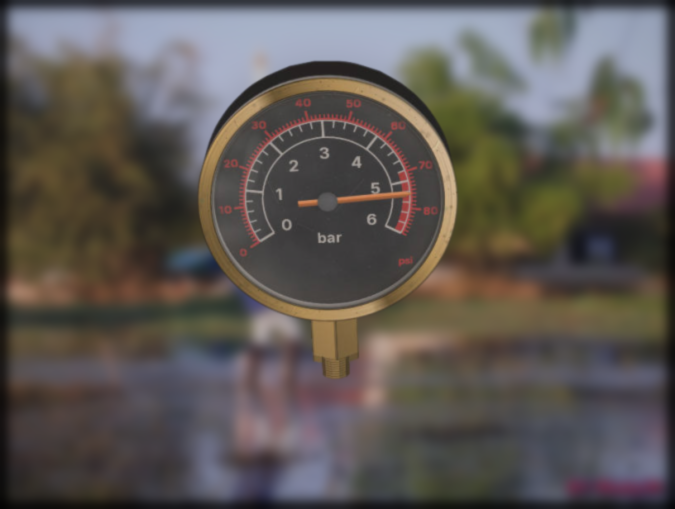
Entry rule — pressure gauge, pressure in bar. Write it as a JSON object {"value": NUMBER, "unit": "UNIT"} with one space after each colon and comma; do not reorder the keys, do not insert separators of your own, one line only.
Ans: {"value": 5.2, "unit": "bar"}
